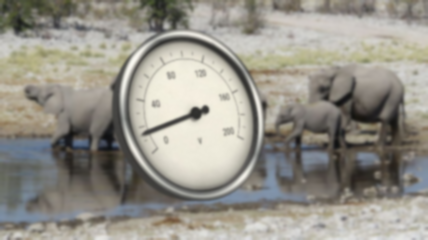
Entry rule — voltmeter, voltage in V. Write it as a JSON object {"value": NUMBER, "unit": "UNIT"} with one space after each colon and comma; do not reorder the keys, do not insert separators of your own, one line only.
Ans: {"value": 15, "unit": "V"}
